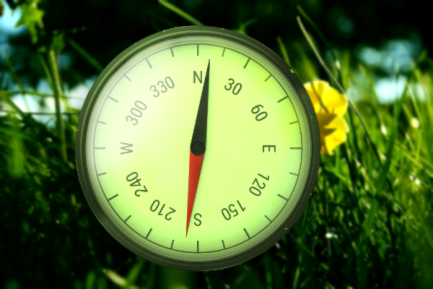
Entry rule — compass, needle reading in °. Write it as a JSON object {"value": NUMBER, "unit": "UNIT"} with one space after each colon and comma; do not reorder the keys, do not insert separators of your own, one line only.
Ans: {"value": 187.5, "unit": "°"}
